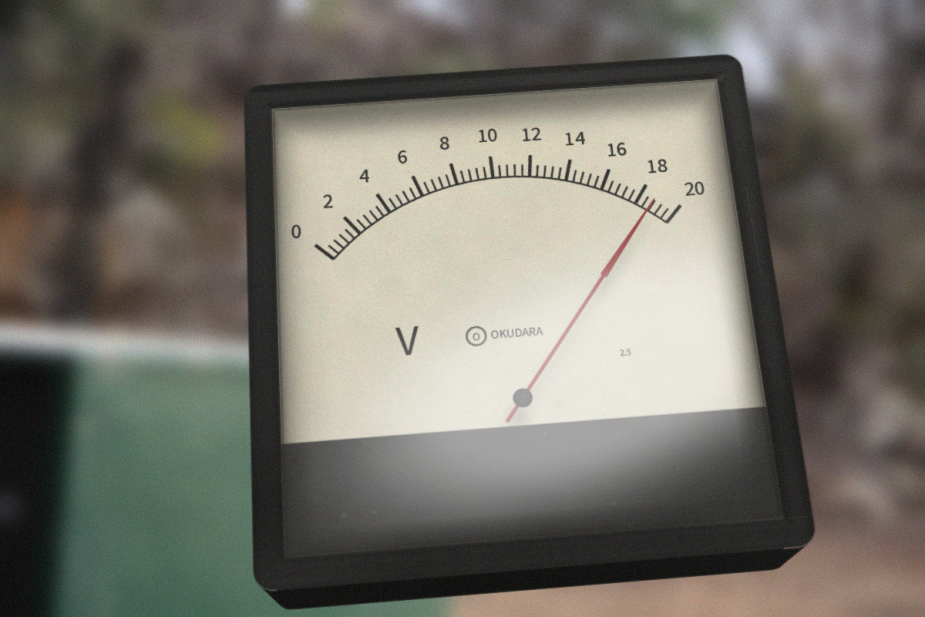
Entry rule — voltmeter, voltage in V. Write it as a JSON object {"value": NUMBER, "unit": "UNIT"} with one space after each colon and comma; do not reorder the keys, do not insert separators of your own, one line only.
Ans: {"value": 18.8, "unit": "V"}
